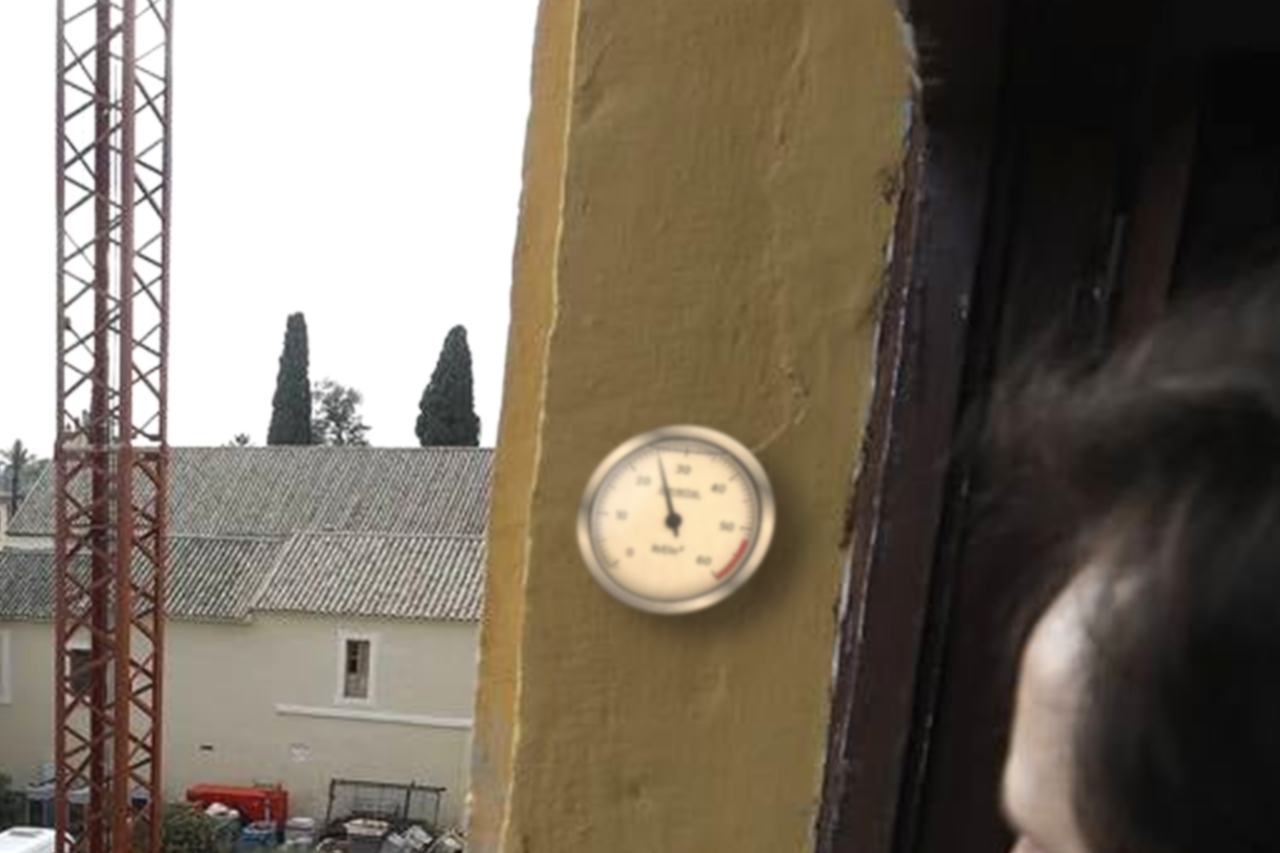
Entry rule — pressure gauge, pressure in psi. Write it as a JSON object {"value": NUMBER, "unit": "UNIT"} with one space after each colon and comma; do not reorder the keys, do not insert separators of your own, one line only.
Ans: {"value": 25, "unit": "psi"}
